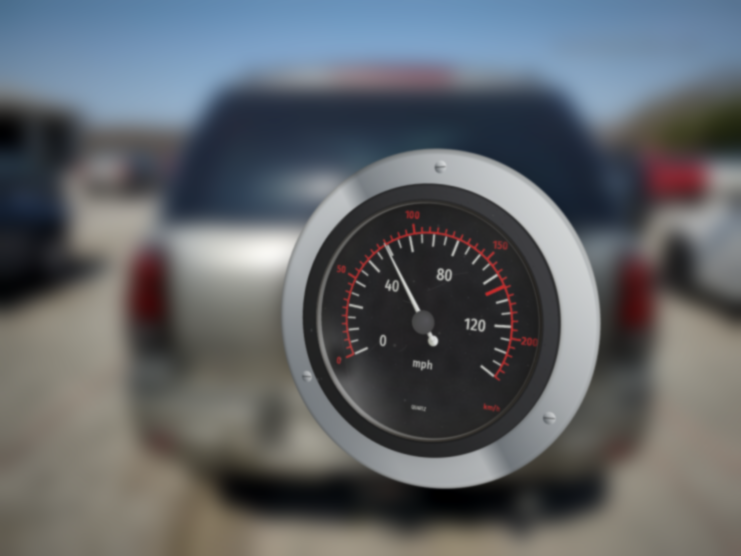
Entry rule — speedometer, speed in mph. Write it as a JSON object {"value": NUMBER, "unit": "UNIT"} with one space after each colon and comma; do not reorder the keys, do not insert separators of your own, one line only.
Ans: {"value": 50, "unit": "mph"}
